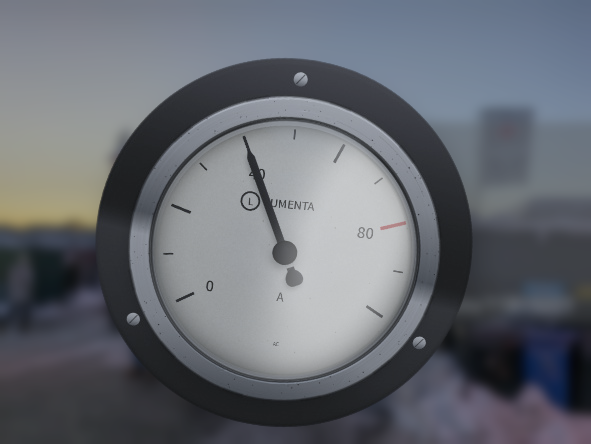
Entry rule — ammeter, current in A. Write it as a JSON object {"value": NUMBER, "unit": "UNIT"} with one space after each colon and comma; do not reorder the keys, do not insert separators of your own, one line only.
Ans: {"value": 40, "unit": "A"}
